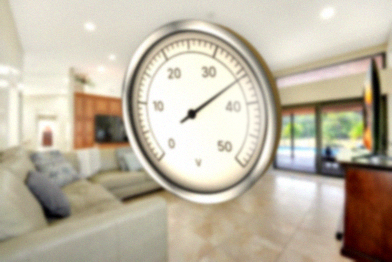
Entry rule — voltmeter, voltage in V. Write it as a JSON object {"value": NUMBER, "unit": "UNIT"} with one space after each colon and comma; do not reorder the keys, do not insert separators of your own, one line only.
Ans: {"value": 36, "unit": "V"}
